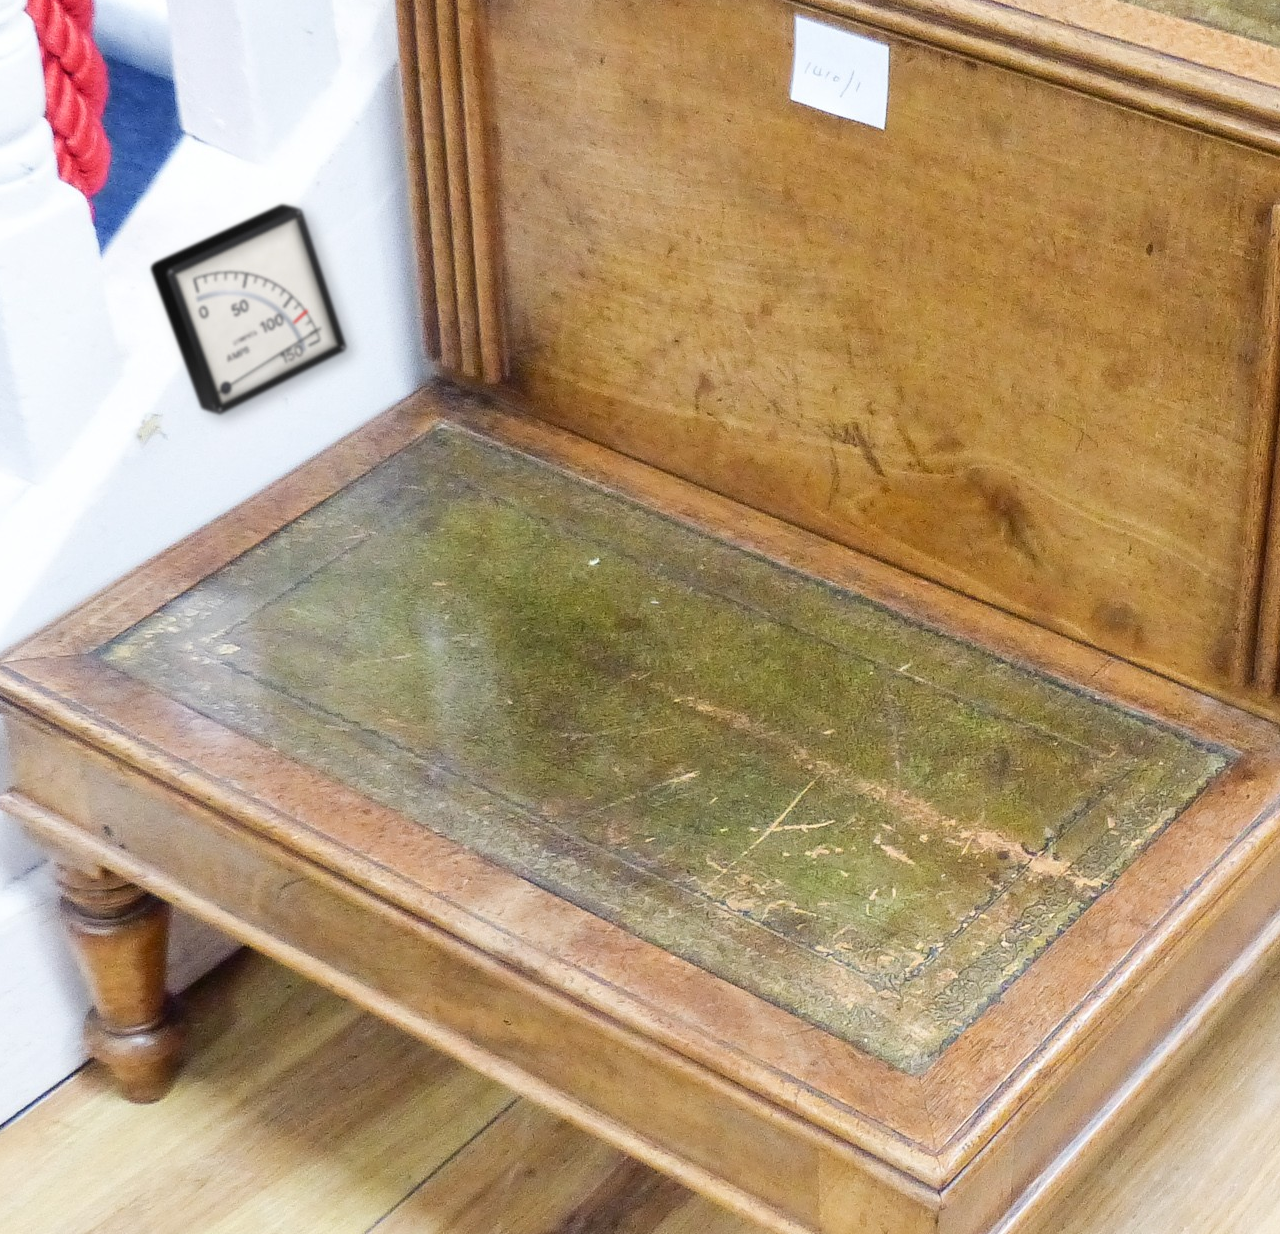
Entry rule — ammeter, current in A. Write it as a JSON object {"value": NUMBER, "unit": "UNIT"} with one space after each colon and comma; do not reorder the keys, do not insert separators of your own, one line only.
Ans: {"value": 140, "unit": "A"}
